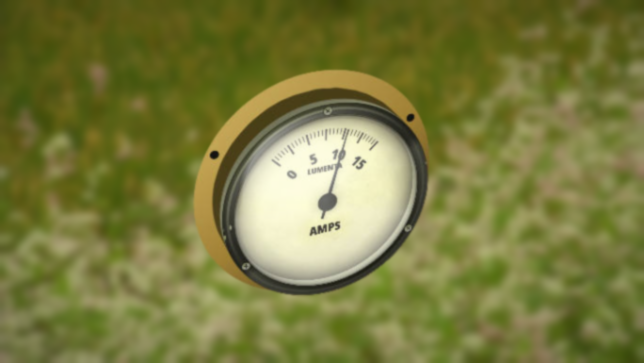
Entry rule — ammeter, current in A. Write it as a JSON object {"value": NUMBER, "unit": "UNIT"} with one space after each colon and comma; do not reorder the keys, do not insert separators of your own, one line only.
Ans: {"value": 10, "unit": "A"}
